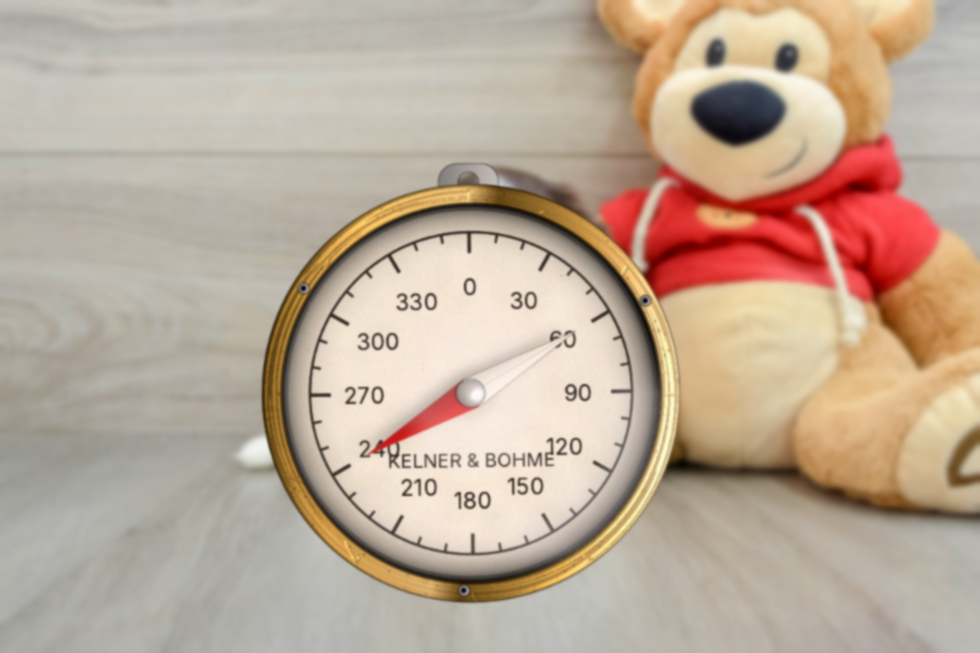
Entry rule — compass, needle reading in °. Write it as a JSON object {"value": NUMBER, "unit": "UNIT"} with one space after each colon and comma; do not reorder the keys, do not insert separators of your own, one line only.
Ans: {"value": 240, "unit": "°"}
